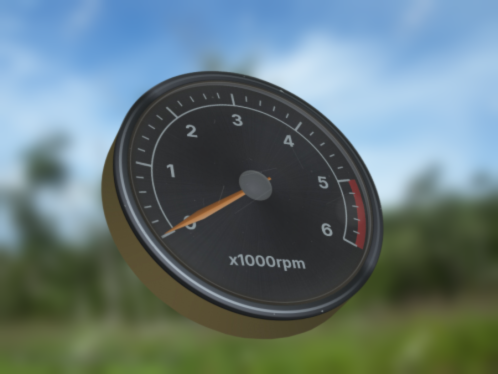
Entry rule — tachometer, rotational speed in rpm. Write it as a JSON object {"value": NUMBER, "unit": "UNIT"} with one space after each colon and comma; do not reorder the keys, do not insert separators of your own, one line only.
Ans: {"value": 0, "unit": "rpm"}
